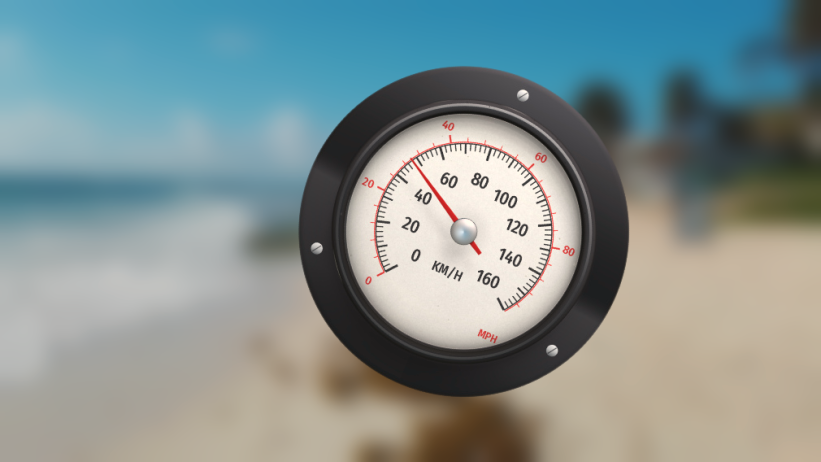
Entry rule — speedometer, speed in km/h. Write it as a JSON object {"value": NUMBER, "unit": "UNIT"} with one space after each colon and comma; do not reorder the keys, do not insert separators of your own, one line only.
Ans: {"value": 48, "unit": "km/h"}
